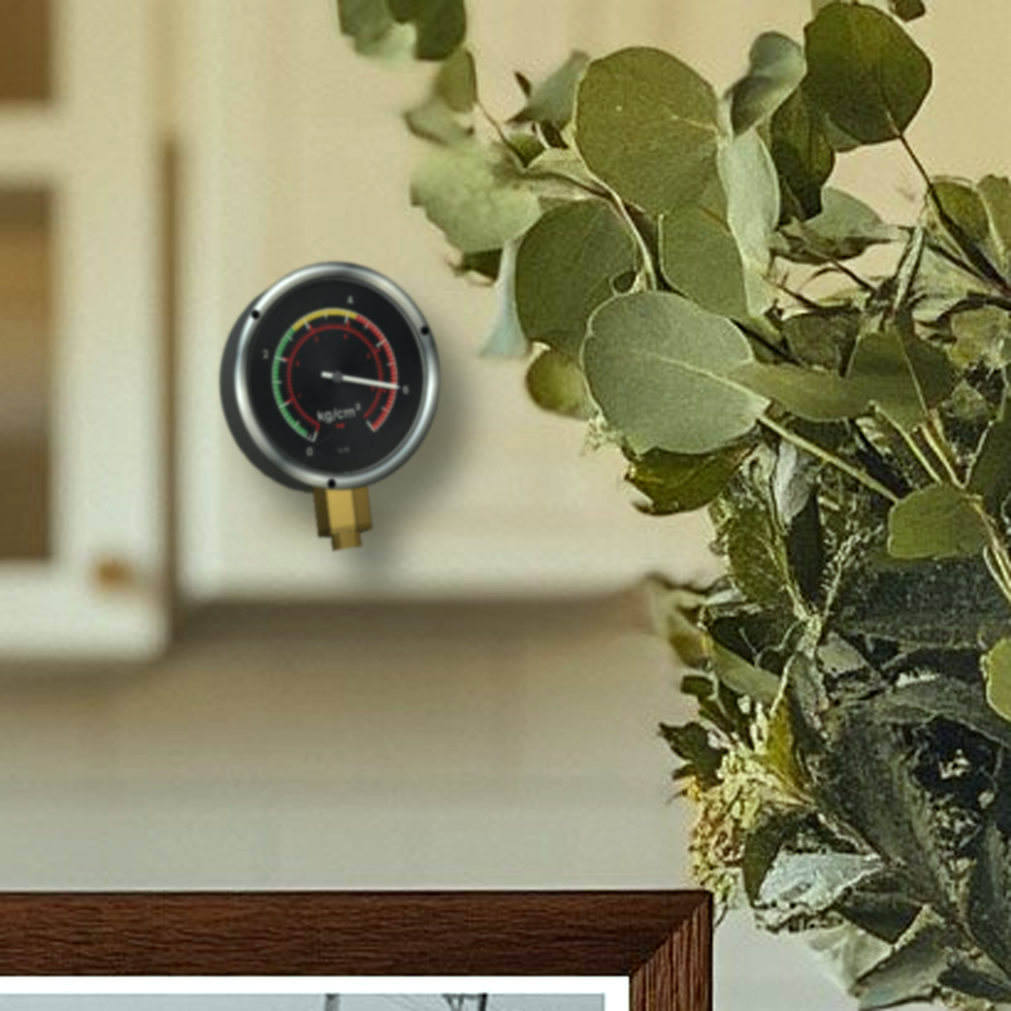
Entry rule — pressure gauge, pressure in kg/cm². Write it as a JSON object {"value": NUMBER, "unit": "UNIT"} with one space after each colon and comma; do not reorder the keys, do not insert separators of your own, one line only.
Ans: {"value": 6, "unit": "kg/cm²"}
